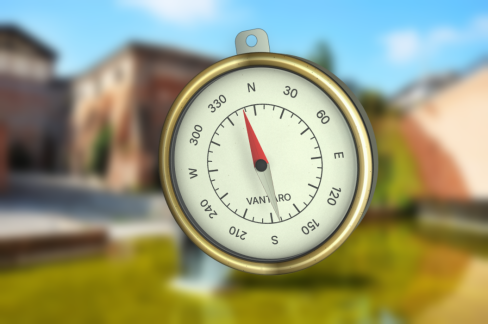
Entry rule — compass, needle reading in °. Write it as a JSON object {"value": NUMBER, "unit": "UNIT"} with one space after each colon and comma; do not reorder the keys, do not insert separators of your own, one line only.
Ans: {"value": 350, "unit": "°"}
